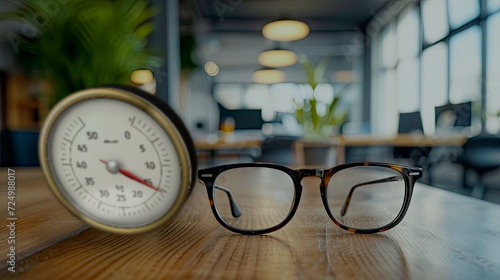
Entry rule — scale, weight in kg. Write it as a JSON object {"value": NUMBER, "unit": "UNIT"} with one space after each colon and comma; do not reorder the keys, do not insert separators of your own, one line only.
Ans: {"value": 15, "unit": "kg"}
